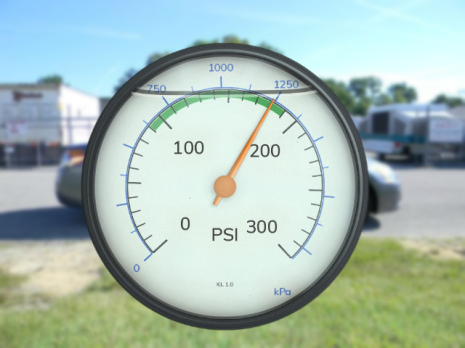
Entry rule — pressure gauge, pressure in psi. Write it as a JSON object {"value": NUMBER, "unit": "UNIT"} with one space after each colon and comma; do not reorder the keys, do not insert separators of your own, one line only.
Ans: {"value": 180, "unit": "psi"}
